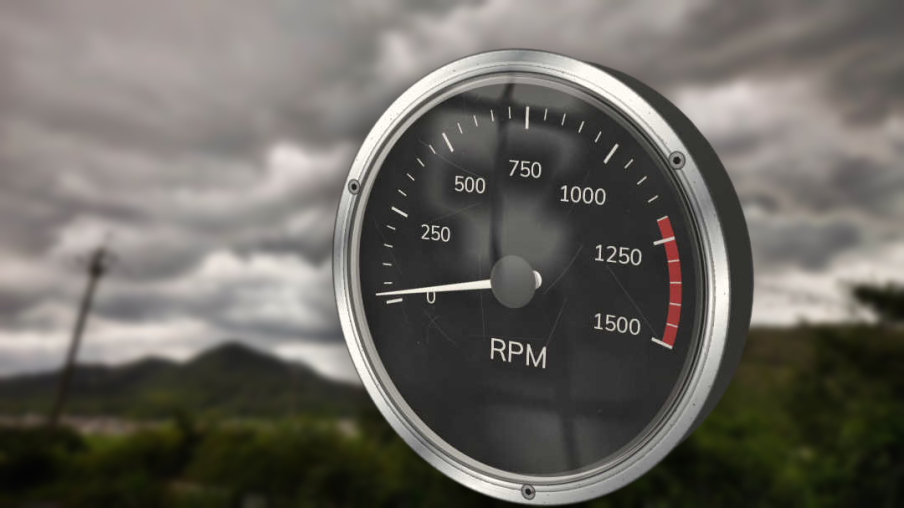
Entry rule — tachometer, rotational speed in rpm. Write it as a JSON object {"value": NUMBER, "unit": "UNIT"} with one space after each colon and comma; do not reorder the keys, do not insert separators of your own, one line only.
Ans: {"value": 25, "unit": "rpm"}
